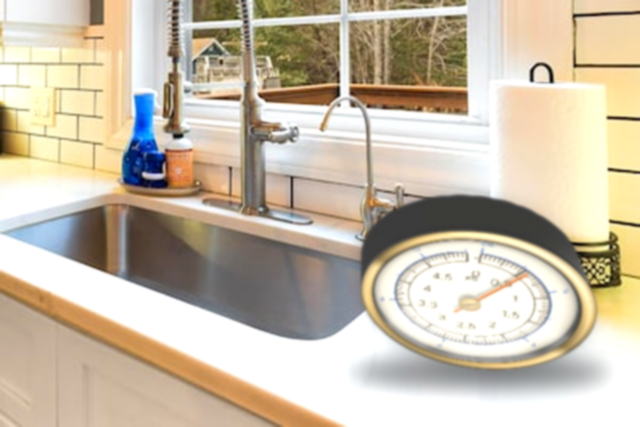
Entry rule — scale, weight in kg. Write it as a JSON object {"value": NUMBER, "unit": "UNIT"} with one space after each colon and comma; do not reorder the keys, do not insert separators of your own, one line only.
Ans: {"value": 0.5, "unit": "kg"}
